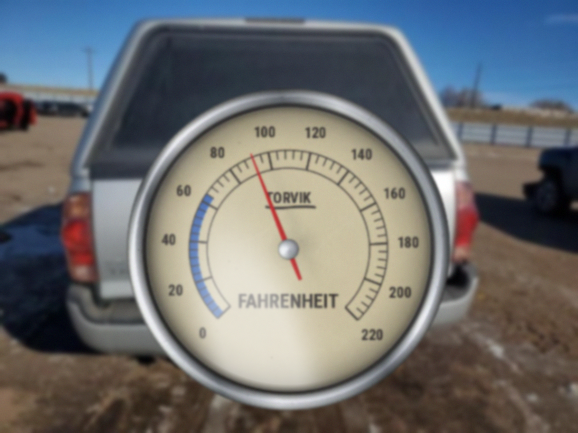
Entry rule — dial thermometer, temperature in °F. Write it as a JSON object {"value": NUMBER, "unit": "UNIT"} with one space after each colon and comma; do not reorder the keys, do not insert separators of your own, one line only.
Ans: {"value": 92, "unit": "°F"}
